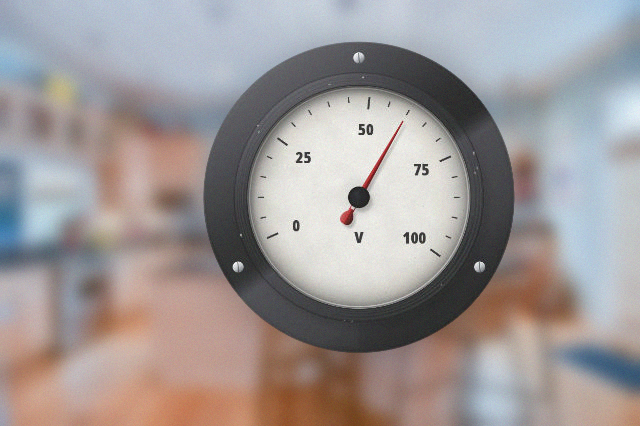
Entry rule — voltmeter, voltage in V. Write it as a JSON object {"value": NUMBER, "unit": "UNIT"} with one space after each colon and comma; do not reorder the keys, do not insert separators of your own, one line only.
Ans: {"value": 60, "unit": "V"}
